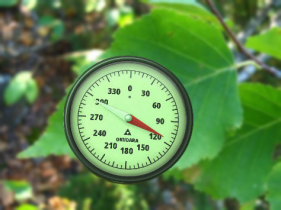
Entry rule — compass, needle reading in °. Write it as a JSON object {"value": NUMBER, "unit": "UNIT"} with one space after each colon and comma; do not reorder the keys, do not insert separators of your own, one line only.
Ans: {"value": 115, "unit": "°"}
